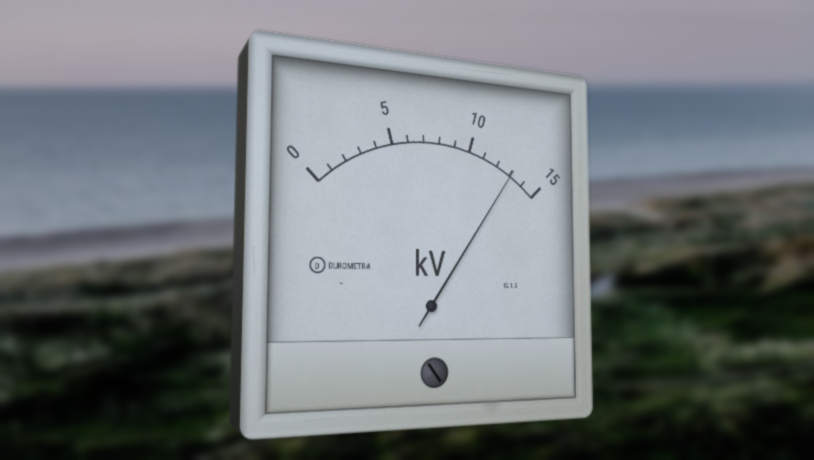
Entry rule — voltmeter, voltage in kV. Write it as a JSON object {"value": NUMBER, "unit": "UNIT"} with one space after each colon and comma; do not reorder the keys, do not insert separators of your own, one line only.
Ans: {"value": 13, "unit": "kV"}
